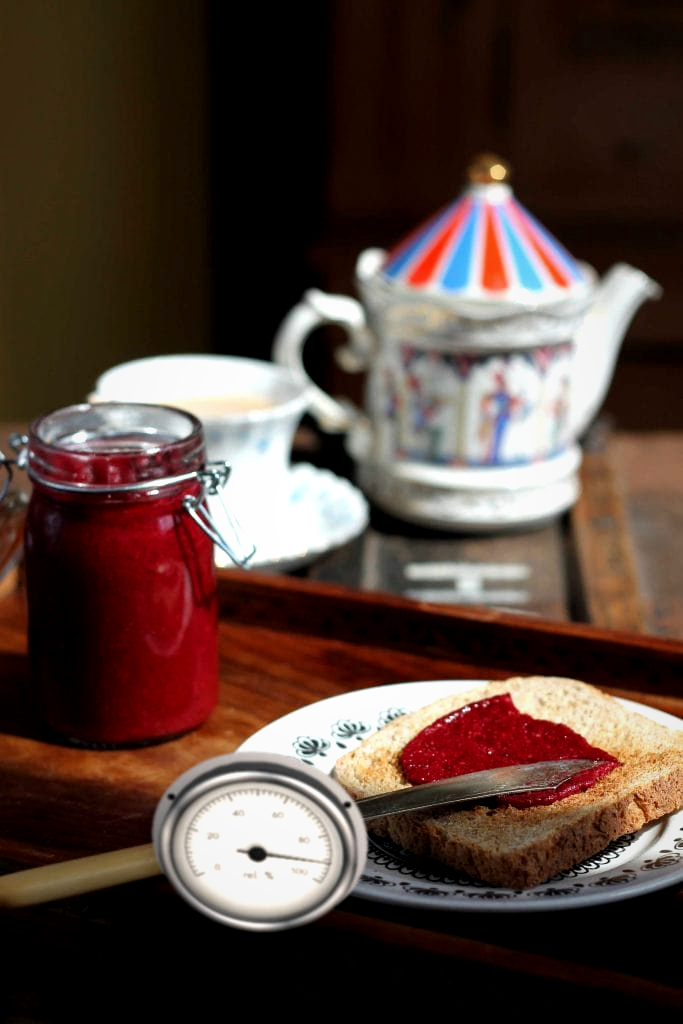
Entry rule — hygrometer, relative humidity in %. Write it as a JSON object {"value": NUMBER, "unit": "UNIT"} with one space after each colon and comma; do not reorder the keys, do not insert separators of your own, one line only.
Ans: {"value": 90, "unit": "%"}
